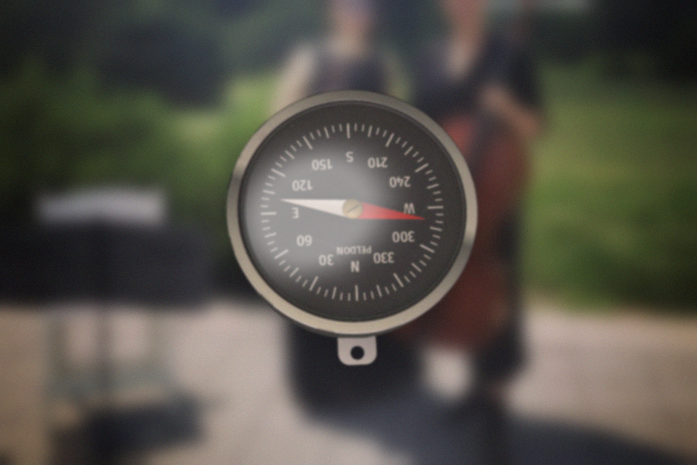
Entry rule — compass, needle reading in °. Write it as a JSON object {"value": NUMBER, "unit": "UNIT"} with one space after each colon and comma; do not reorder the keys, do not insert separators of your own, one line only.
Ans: {"value": 280, "unit": "°"}
